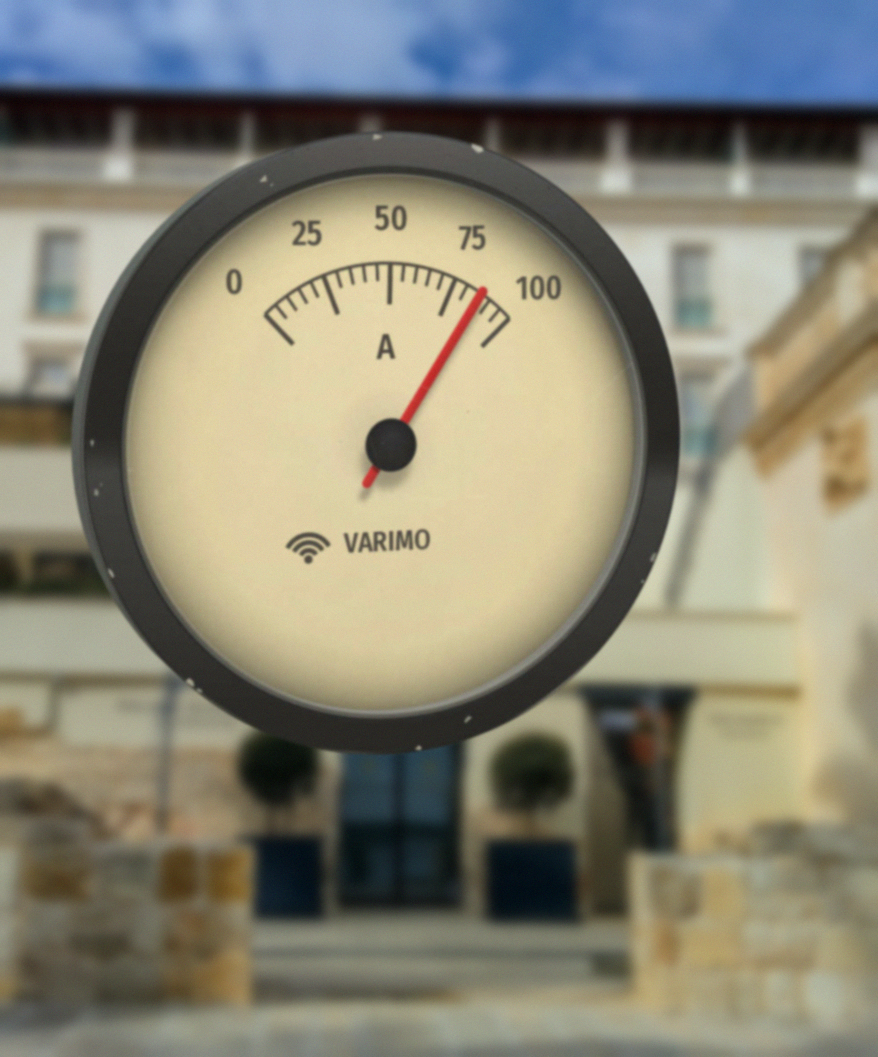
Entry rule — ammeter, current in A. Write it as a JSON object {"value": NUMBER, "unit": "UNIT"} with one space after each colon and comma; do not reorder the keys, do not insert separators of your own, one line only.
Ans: {"value": 85, "unit": "A"}
